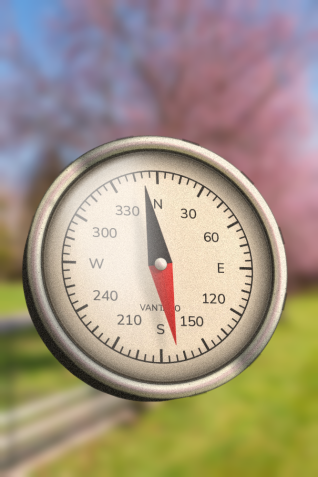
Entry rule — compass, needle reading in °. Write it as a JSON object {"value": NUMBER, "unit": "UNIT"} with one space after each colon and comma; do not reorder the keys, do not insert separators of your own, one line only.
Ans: {"value": 170, "unit": "°"}
